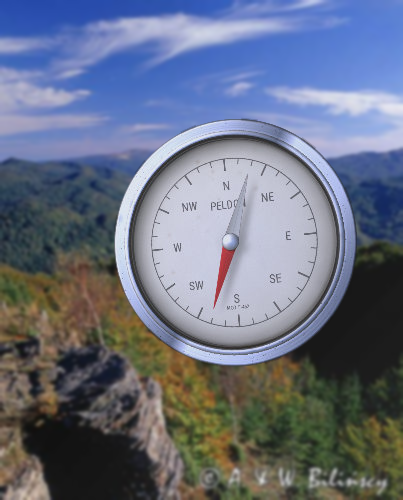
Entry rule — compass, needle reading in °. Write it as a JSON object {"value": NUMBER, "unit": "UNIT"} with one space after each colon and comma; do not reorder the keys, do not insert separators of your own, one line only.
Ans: {"value": 200, "unit": "°"}
